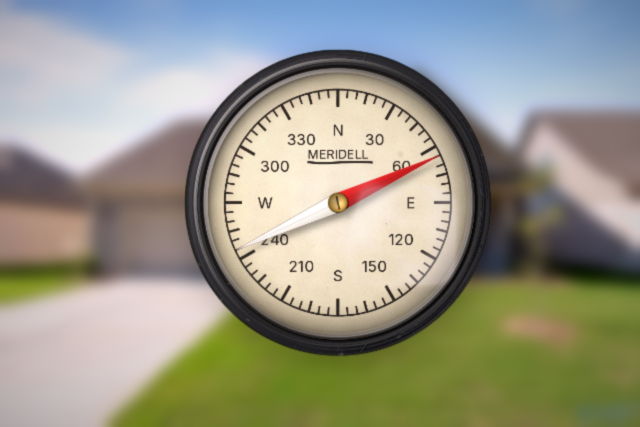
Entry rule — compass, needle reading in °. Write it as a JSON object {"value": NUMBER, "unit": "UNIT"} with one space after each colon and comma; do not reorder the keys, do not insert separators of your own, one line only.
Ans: {"value": 65, "unit": "°"}
